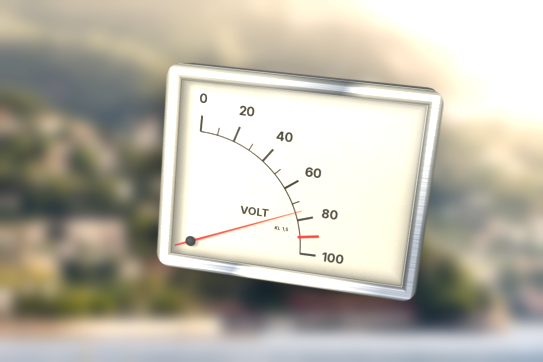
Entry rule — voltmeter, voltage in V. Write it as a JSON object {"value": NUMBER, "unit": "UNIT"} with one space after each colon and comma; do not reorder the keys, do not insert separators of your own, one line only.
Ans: {"value": 75, "unit": "V"}
